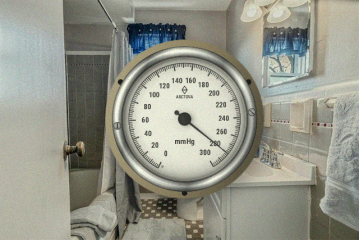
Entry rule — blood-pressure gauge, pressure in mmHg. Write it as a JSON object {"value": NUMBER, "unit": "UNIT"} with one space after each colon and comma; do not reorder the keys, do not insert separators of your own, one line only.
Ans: {"value": 280, "unit": "mmHg"}
